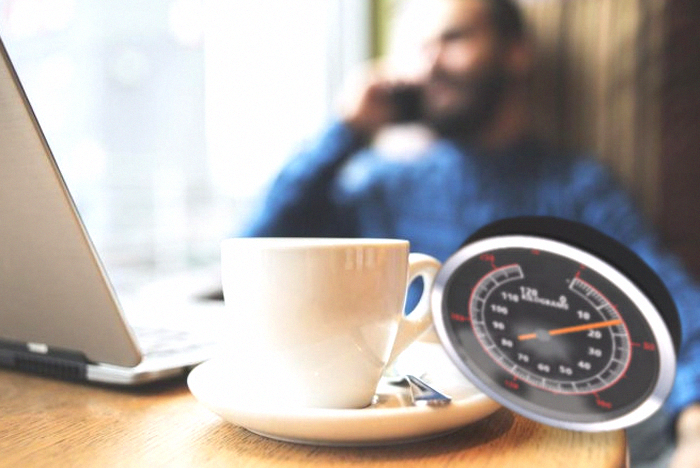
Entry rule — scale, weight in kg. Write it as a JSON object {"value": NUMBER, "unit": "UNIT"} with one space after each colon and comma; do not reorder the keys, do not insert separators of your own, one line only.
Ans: {"value": 15, "unit": "kg"}
